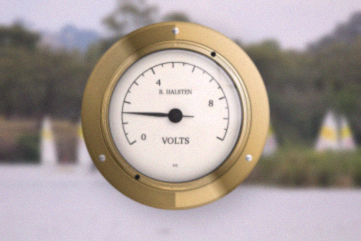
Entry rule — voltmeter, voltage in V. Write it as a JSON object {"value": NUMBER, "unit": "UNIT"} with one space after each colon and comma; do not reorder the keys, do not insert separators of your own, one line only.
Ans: {"value": 1.5, "unit": "V"}
